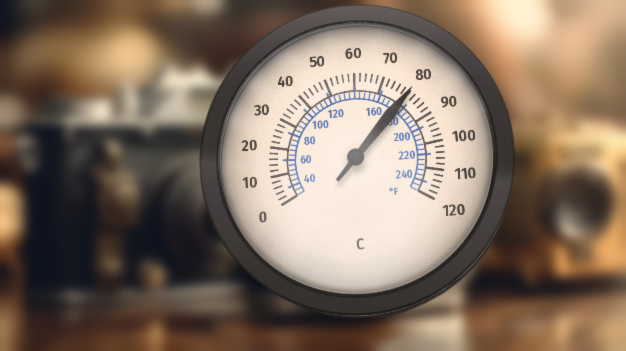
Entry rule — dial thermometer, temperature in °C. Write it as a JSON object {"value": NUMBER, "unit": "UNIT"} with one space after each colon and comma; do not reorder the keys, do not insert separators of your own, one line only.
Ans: {"value": 80, "unit": "°C"}
